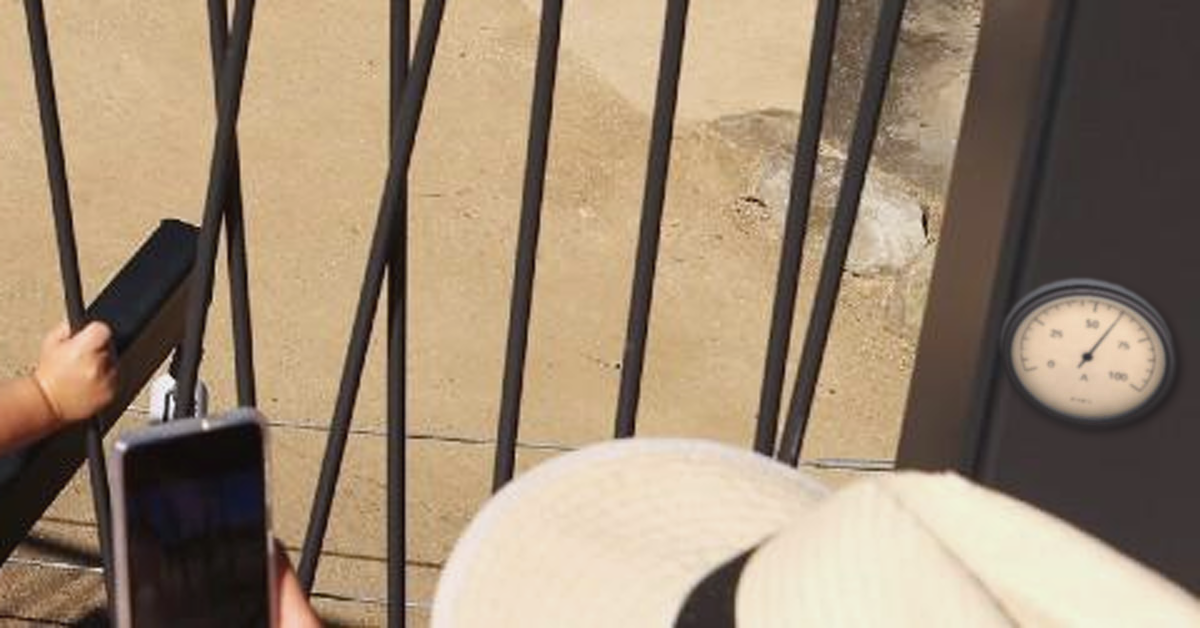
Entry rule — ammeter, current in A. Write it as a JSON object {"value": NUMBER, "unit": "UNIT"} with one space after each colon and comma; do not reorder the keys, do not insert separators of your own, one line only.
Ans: {"value": 60, "unit": "A"}
